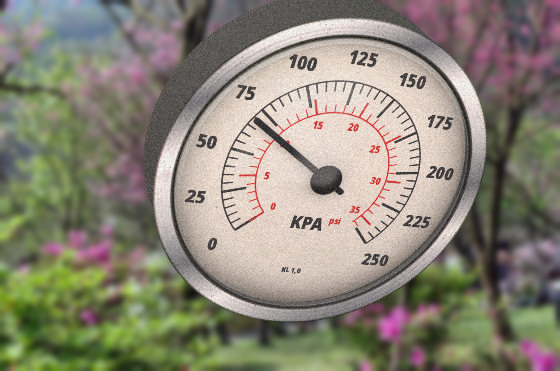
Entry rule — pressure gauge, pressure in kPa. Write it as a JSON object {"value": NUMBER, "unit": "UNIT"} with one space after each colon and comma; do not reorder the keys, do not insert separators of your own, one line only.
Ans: {"value": 70, "unit": "kPa"}
